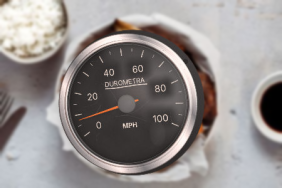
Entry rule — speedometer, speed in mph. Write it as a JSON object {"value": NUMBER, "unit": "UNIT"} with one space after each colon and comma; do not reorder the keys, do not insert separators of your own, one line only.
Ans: {"value": 7.5, "unit": "mph"}
